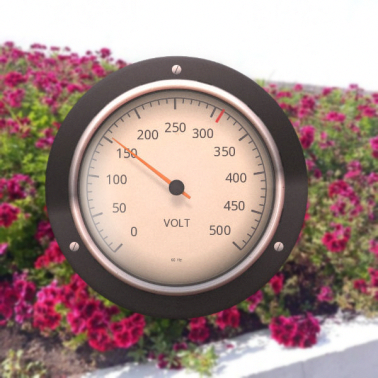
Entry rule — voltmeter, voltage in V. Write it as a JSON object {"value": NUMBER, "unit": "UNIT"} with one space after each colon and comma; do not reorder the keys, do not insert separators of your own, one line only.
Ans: {"value": 155, "unit": "V"}
